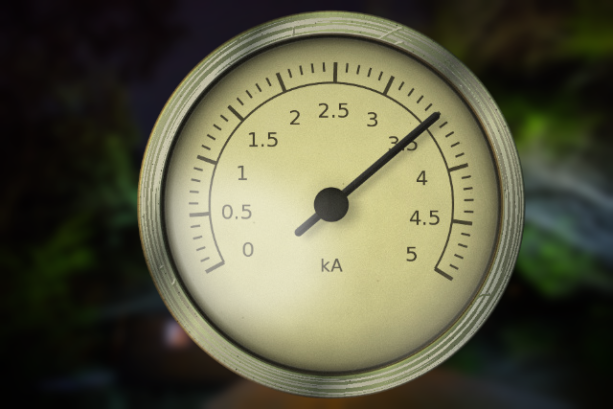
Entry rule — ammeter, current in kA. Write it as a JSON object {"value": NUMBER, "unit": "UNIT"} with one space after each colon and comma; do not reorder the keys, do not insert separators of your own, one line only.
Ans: {"value": 3.5, "unit": "kA"}
